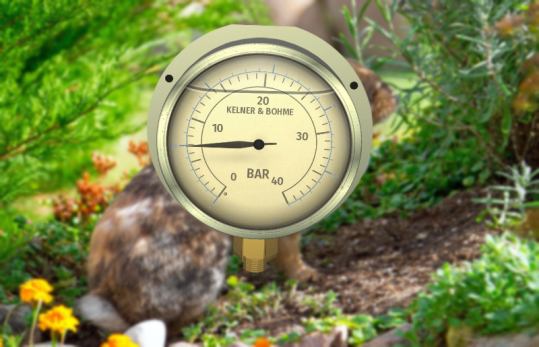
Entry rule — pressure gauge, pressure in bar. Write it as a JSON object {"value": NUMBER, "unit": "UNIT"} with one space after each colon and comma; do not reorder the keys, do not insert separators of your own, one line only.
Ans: {"value": 7, "unit": "bar"}
